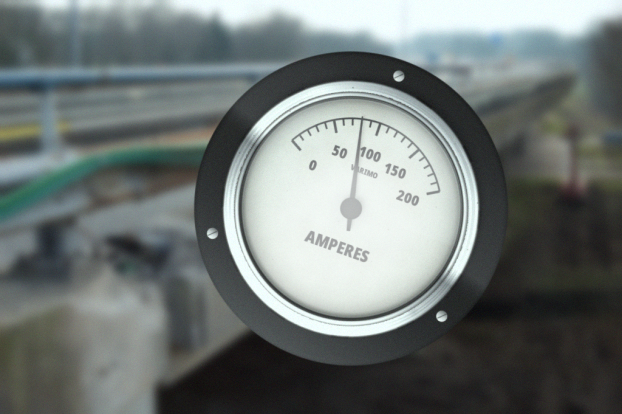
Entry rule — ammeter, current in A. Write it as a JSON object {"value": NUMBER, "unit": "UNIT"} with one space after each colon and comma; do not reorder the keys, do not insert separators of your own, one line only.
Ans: {"value": 80, "unit": "A"}
